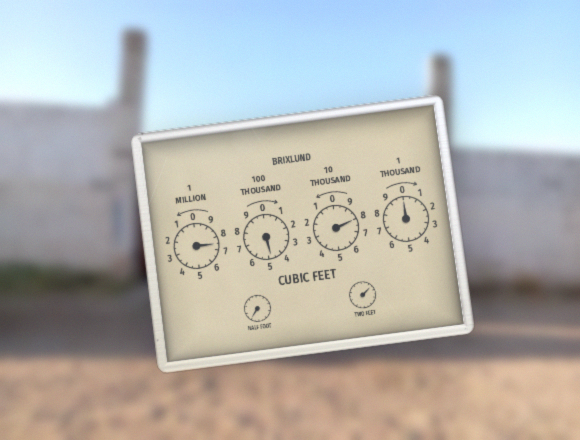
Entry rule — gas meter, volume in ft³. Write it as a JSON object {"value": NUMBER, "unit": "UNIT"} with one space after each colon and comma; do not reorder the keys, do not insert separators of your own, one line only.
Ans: {"value": 748000, "unit": "ft³"}
